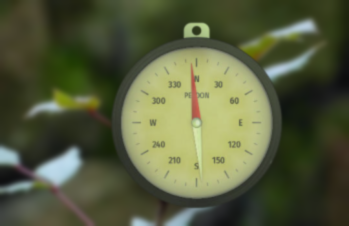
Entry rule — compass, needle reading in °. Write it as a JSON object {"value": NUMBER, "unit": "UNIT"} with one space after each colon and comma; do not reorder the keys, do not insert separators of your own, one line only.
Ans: {"value": 355, "unit": "°"}
